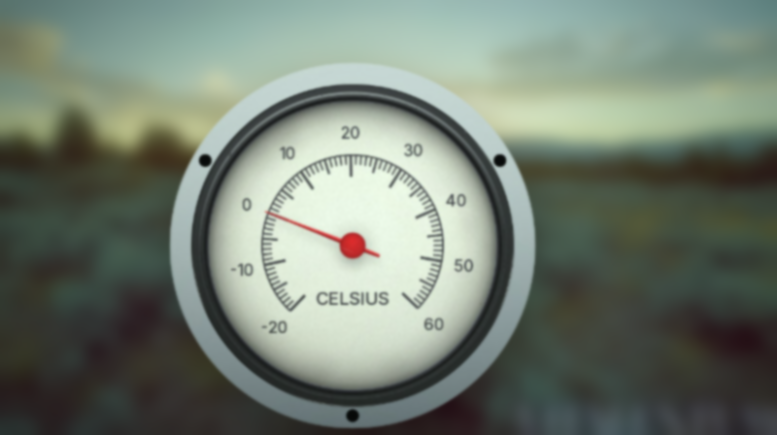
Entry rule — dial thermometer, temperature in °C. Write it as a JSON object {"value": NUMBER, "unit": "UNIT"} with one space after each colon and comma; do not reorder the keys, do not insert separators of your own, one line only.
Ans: {"value": 0, "unit": "°C"}
